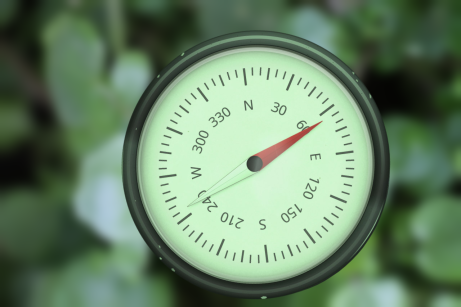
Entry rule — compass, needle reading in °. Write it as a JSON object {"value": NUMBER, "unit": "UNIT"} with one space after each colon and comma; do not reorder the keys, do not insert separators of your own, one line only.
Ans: {"value": 65, "unit": "°"}
